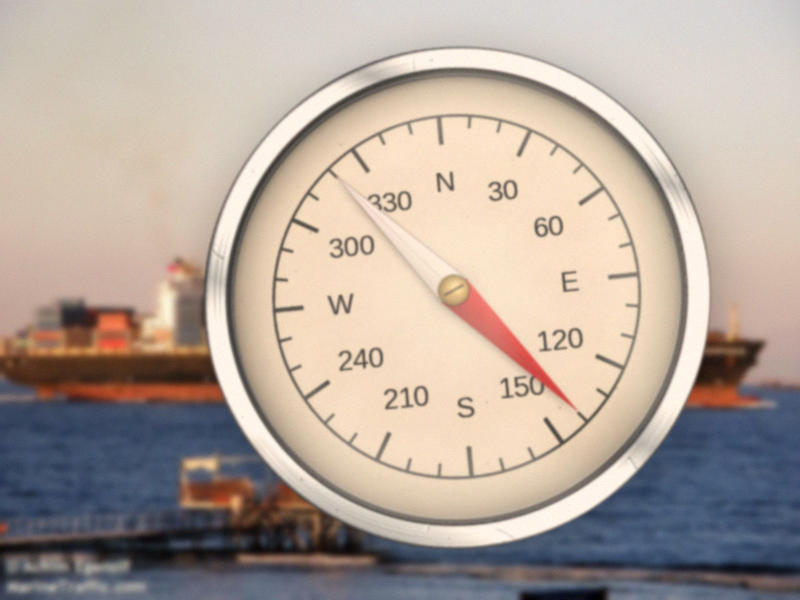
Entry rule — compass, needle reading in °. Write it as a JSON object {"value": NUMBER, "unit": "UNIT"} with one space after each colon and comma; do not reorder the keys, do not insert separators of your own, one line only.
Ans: {"value": 140, "unit": "°"}
